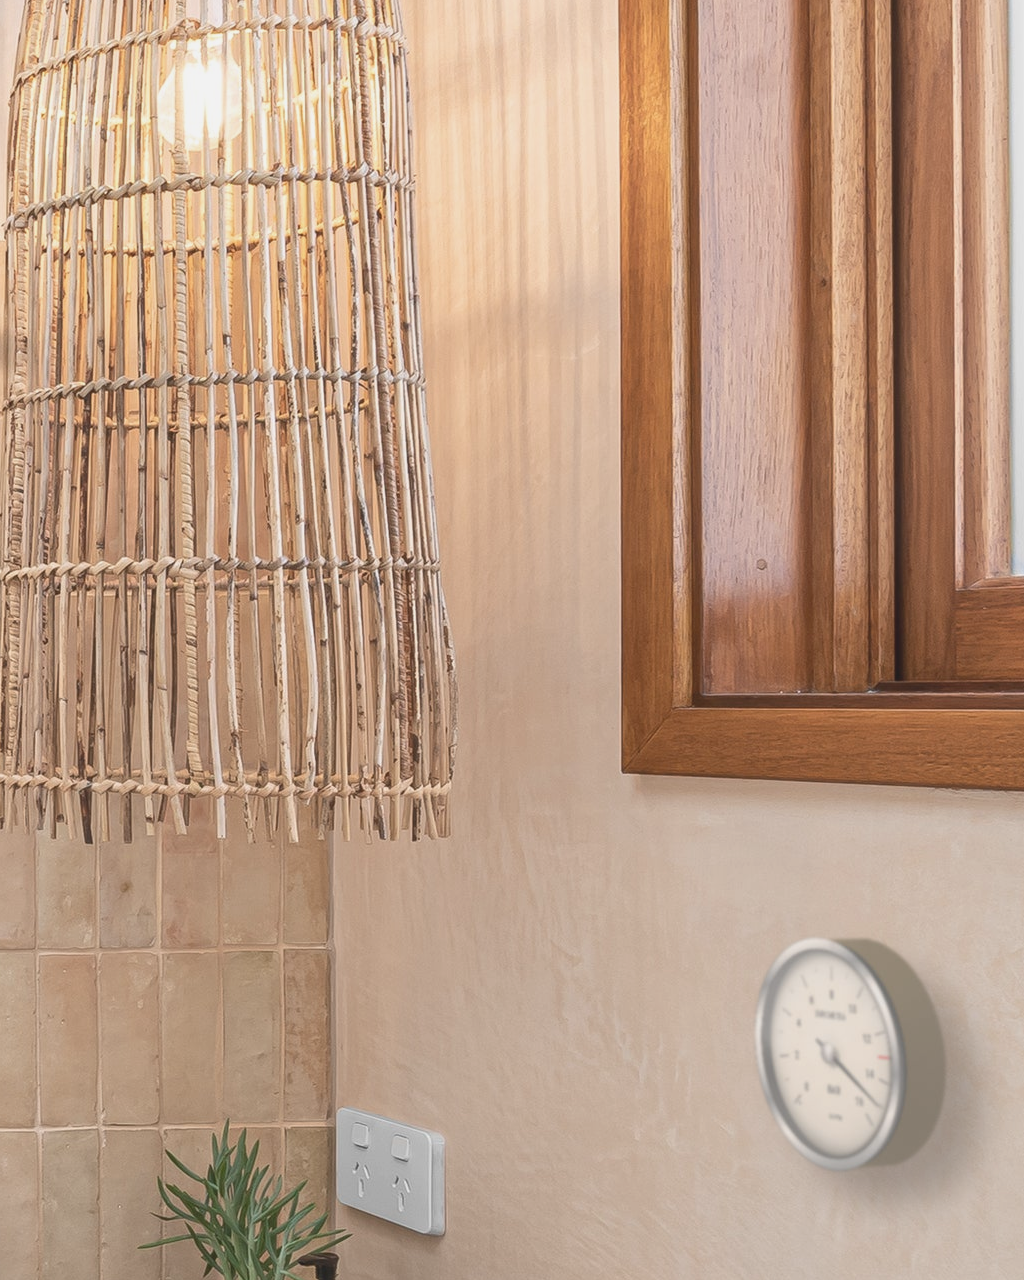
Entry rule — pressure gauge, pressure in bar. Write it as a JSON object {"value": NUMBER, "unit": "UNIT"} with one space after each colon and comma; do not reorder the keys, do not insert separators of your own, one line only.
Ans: {"value": 15, "unit": "bar"}
